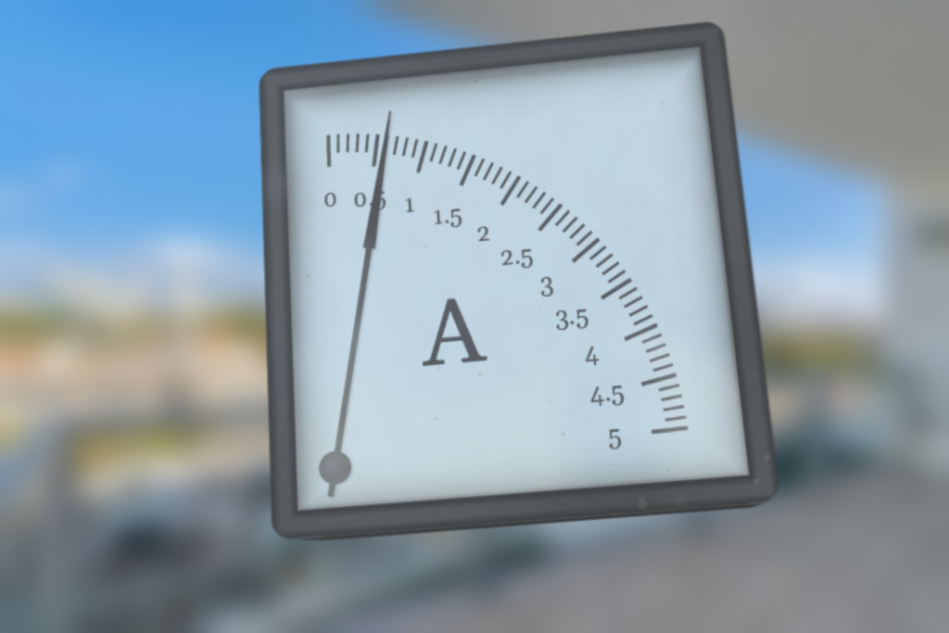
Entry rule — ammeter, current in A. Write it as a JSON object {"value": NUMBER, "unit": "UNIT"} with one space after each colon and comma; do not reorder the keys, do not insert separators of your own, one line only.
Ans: {"value": 0.6, "unit": "A"}
